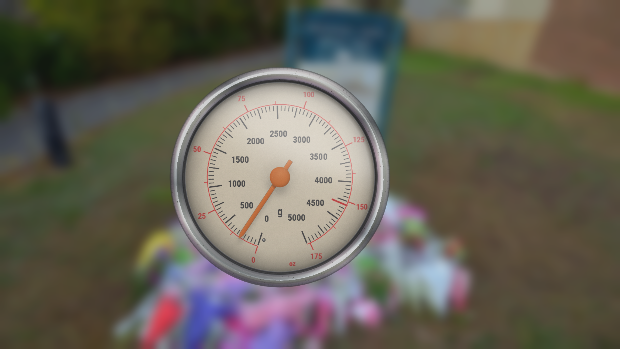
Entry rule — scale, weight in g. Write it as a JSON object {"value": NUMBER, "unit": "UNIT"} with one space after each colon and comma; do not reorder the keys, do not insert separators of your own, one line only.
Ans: {"value": 250, "unit": "g"}
